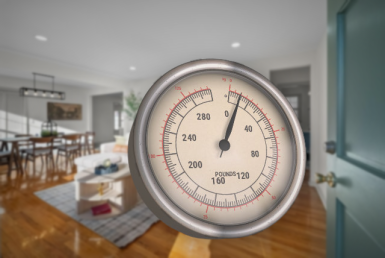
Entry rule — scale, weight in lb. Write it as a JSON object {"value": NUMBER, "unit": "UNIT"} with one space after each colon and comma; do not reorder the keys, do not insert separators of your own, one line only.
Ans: {"value": 10, "unit": "lb"}
